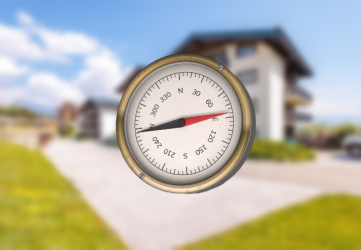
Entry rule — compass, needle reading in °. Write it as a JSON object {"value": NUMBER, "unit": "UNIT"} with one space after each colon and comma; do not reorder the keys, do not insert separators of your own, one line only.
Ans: {"value": 85, "unit": "°"}
